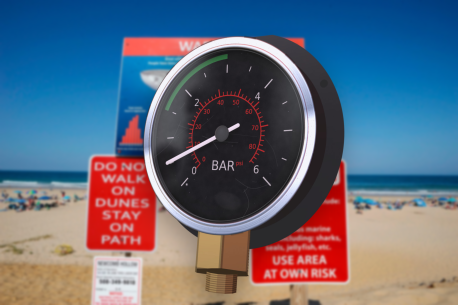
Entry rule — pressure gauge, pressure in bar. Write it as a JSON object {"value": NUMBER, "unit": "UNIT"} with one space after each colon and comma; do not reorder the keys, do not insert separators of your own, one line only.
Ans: {"value": 0.5, "unit": "bar"}
